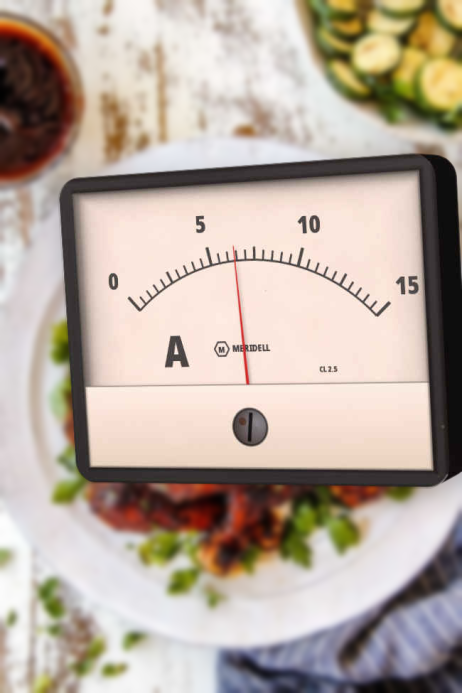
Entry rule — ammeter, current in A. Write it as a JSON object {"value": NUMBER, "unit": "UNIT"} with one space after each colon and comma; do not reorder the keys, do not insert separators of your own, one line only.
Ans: {"value": 6.5, "unit": "A"}
